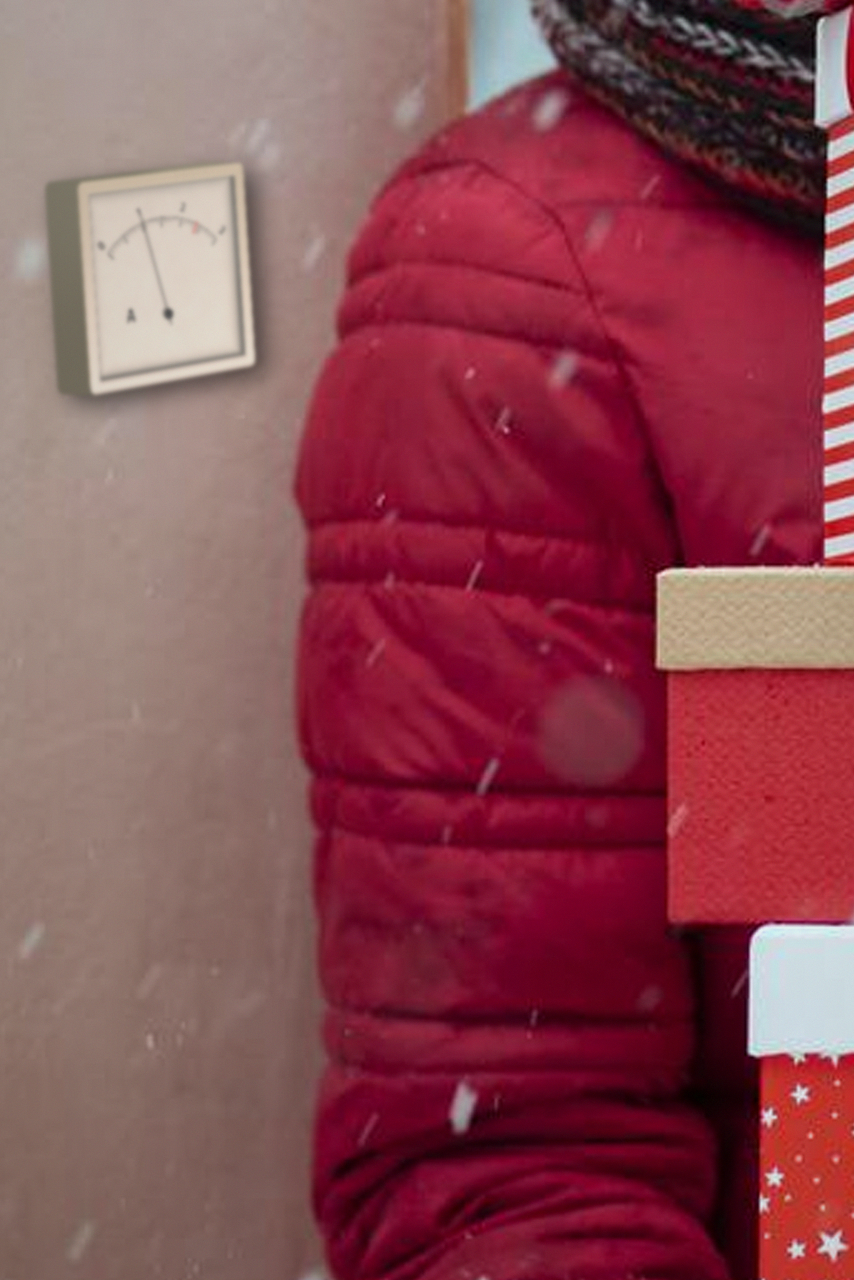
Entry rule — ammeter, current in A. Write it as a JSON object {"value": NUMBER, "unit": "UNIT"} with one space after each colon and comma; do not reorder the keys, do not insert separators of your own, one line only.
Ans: {"value": 1, "unit": "A"}
